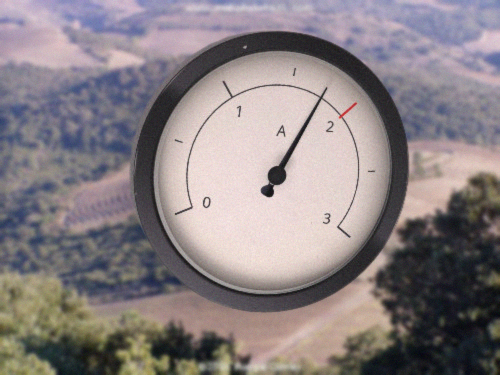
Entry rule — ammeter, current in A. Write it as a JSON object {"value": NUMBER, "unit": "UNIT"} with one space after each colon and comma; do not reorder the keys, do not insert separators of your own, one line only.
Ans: {"value": 1.75, "unit": "A"}
